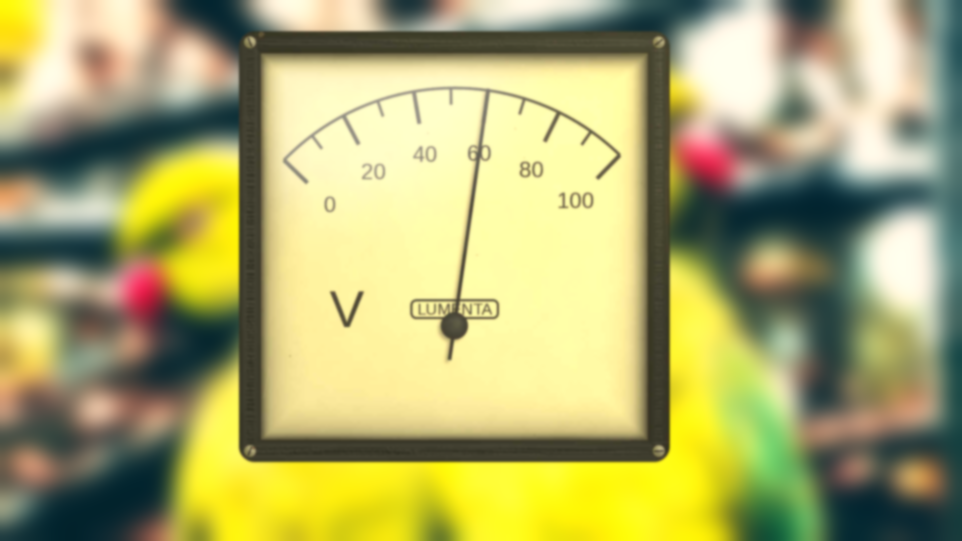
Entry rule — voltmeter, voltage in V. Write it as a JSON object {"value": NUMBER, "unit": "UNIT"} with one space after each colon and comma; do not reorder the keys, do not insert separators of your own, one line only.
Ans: {"value": 60, "unit": "V"}
